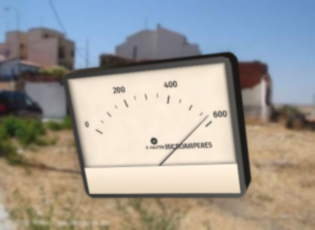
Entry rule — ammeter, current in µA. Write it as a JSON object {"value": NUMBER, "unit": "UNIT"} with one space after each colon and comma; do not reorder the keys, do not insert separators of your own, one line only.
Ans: {"value": 575, "unit": "µA"}
